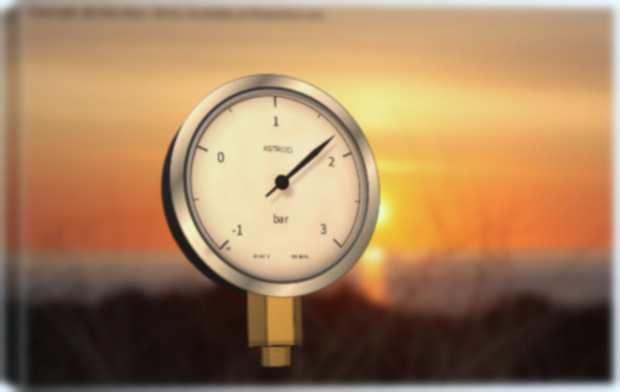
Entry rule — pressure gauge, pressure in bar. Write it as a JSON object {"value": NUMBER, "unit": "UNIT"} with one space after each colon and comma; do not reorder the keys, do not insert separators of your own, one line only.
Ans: {"value": 1.75, "unit": "bar"}
